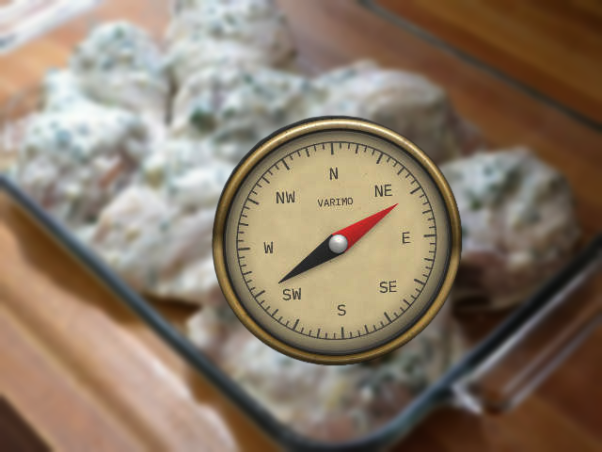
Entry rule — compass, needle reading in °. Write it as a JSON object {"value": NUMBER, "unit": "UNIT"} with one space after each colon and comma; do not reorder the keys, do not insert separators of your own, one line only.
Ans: {"value": 60, "unit": "°"}
